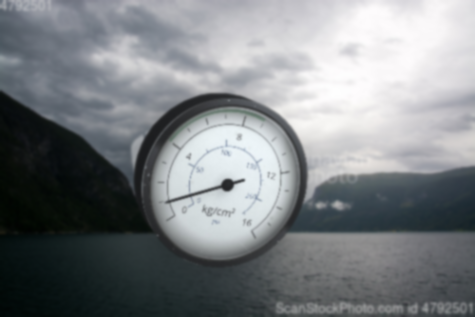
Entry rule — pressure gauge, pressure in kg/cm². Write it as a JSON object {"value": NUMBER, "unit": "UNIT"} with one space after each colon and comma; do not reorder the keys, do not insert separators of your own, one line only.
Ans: {"value": 1, "unit": "kg/cm²"}
